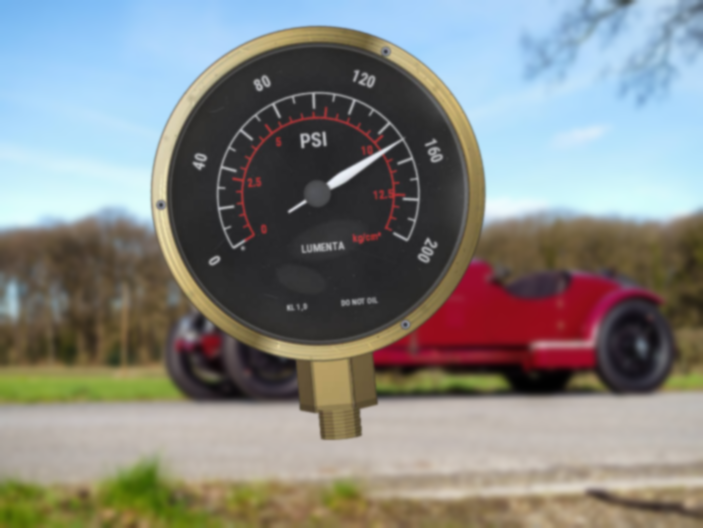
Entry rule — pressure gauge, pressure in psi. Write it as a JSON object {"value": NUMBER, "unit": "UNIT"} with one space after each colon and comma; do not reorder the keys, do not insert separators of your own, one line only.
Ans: {"value": 150, "unit": "psi"}
